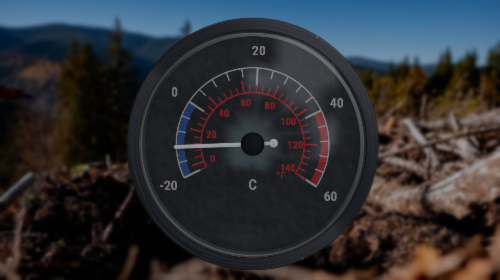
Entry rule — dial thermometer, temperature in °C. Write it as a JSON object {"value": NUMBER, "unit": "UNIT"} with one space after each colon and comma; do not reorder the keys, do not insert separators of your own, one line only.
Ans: {"value": -12, "unit": "°C"}
